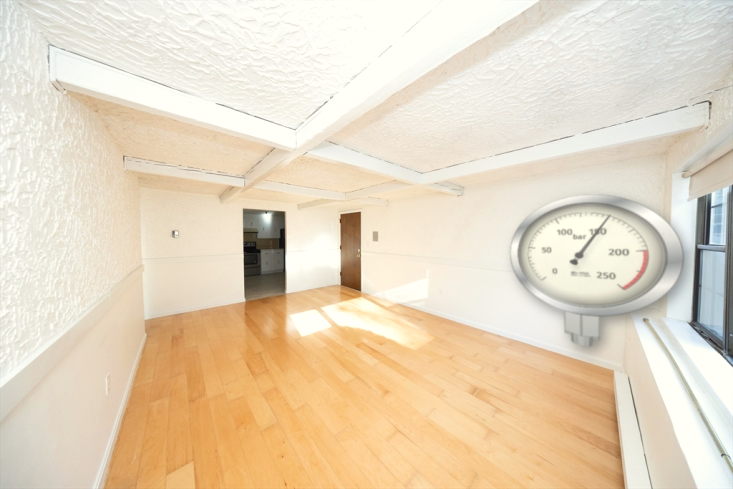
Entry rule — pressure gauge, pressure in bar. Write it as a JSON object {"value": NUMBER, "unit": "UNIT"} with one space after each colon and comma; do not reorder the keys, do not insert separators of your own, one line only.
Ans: {"value": 150, "unit": "bar"}
